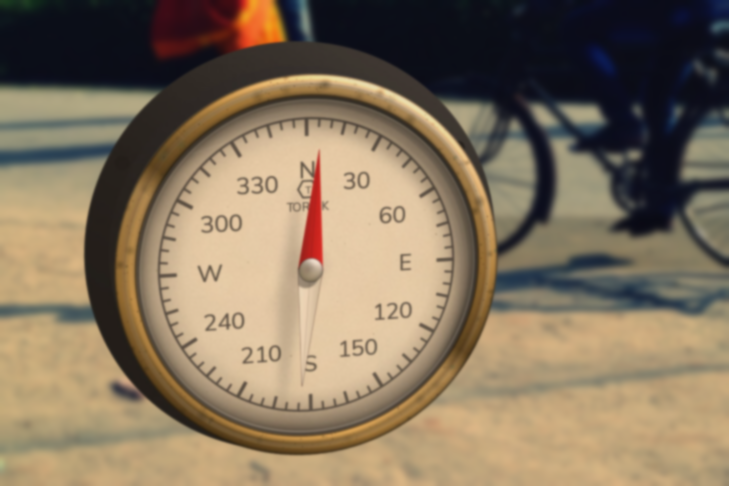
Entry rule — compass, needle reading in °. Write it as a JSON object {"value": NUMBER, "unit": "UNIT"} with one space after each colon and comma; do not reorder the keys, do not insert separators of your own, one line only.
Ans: {"value": 5, "unit": "°"}
